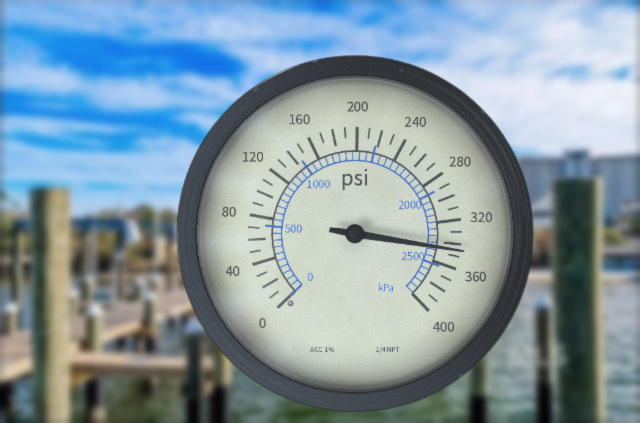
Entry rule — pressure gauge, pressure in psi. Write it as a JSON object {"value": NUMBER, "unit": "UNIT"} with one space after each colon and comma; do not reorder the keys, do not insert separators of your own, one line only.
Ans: {"value": 345, "unit": "psi"}
